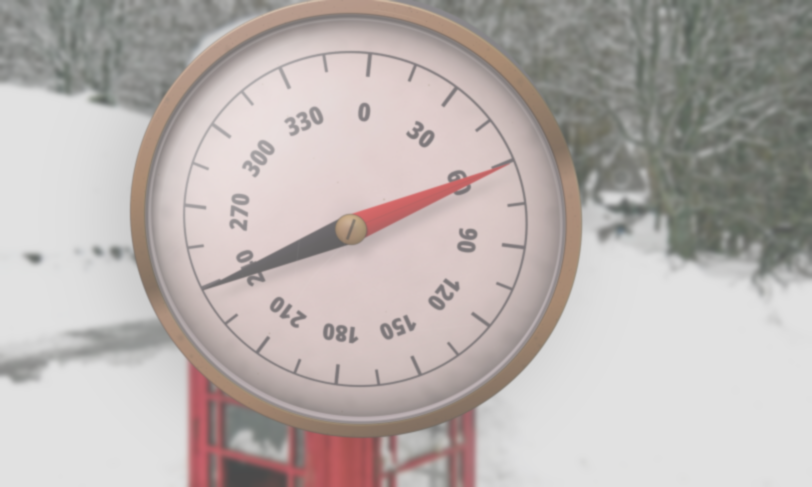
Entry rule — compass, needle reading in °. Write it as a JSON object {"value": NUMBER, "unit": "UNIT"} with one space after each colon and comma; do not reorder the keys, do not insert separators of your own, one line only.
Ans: {"value": 60, "unit": "°"}
